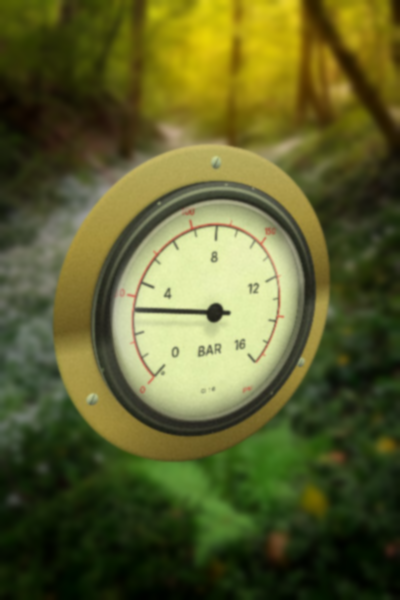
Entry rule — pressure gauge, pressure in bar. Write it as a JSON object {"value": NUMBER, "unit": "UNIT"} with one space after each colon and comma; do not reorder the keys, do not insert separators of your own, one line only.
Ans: {"value": 3, "unit": "bar"}
